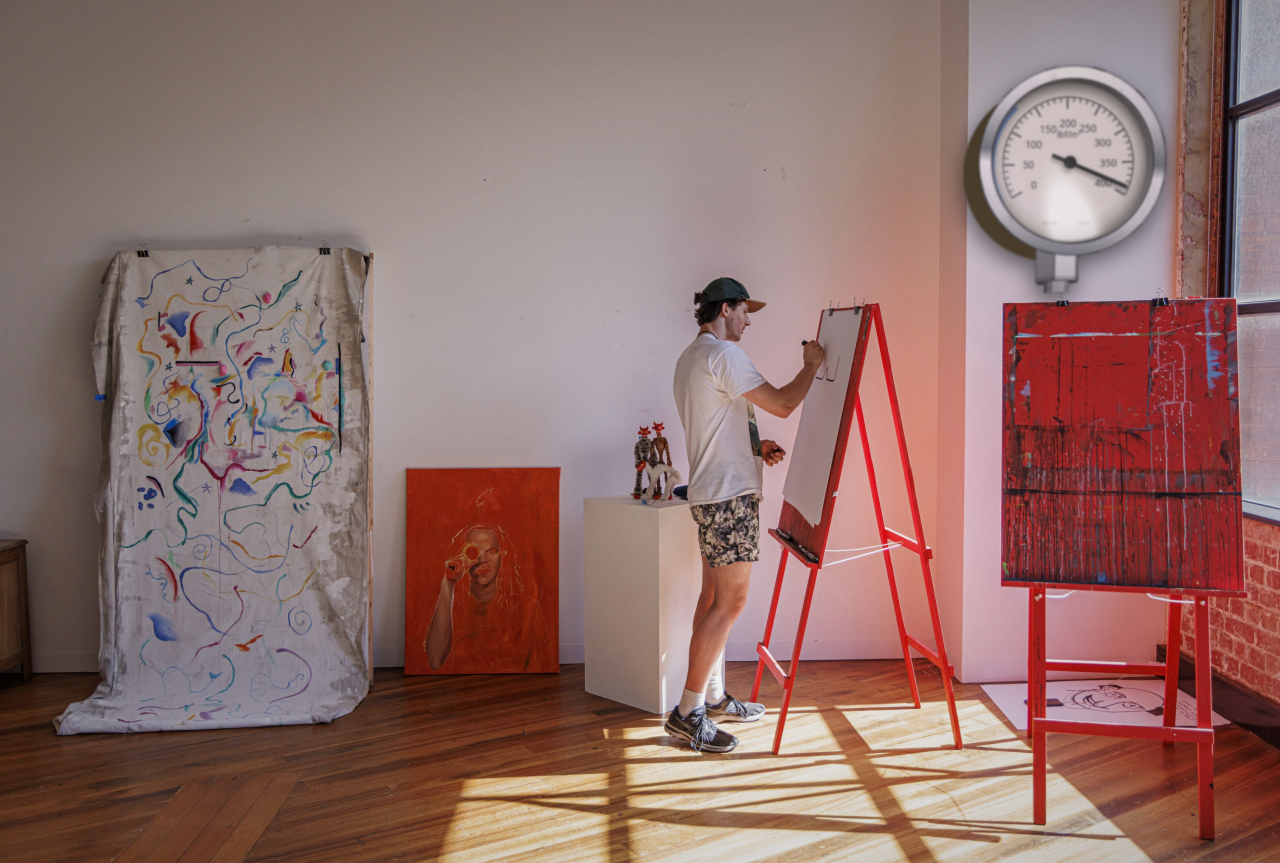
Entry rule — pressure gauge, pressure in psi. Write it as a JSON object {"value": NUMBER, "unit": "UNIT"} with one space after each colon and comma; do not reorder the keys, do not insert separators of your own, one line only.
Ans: {"value": 390, "unit": "psi"}
